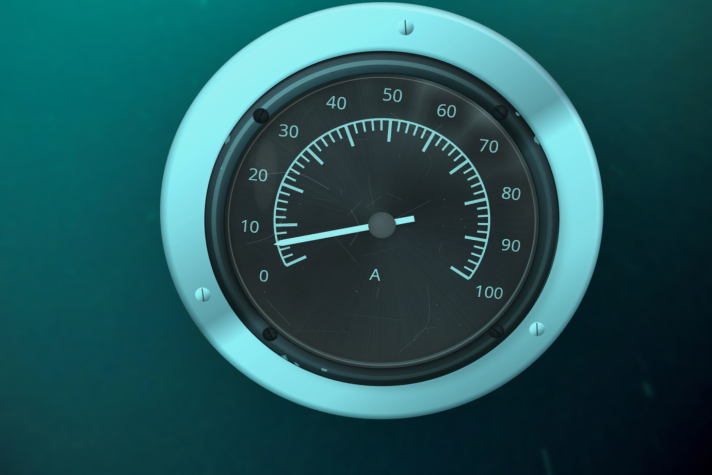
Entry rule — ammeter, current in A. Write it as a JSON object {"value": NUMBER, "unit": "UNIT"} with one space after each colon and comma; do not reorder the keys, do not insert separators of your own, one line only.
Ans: {"value": 6, "unit": "A"}
